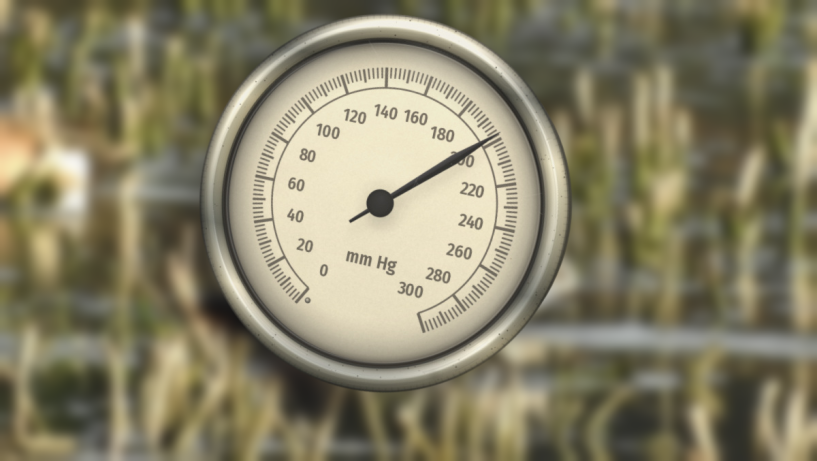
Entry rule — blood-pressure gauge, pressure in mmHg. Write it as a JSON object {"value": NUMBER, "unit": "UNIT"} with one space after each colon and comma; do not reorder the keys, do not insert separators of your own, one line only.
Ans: {"value": 198, "unit": "mmHg"}
